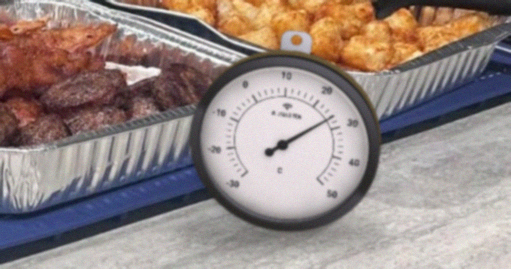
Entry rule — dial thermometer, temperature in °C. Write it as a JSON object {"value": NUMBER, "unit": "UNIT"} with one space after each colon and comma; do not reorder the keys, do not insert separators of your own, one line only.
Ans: {"value": 26, "unit": "°C"}
